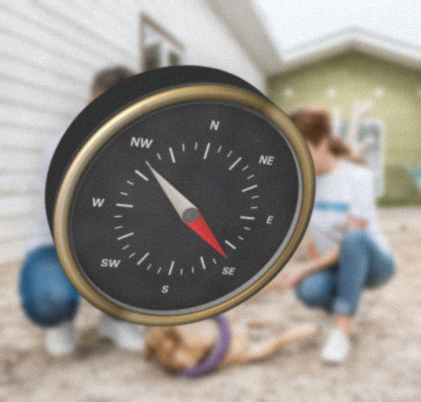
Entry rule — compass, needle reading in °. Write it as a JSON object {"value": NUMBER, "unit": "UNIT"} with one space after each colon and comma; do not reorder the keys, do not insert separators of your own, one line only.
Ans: {"value": 130, "unit": "°"}
